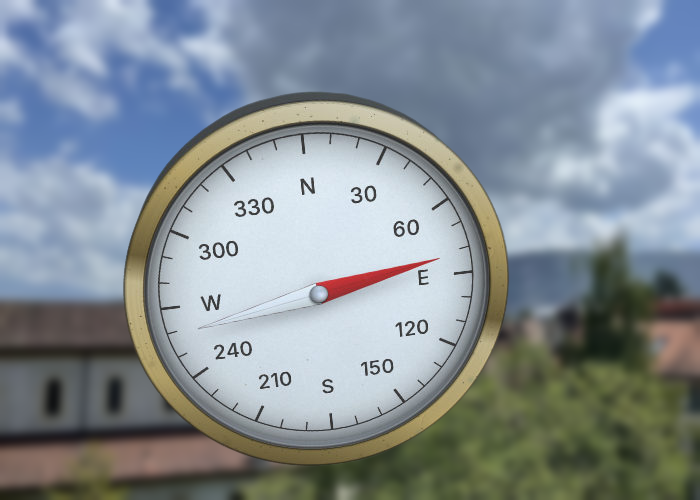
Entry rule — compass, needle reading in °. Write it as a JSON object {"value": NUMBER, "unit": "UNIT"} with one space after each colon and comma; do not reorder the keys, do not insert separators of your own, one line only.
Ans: {"value": 80, "unit": "°"}
